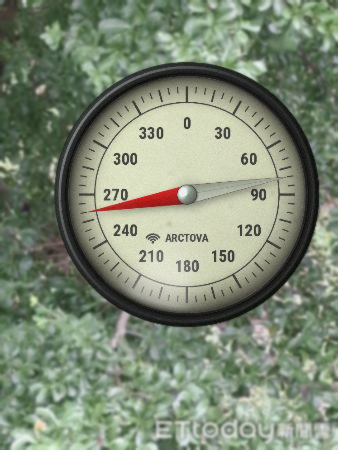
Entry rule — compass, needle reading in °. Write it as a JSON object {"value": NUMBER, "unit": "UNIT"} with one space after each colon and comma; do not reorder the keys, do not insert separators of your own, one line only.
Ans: {"value": 260, "unit": "°"}
